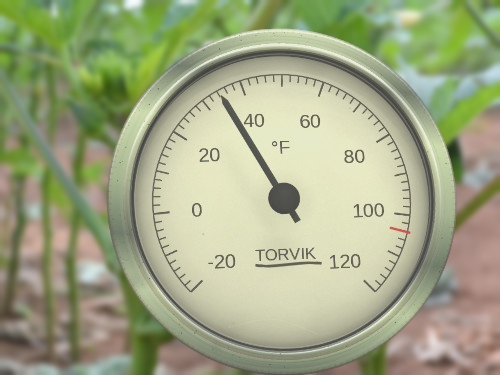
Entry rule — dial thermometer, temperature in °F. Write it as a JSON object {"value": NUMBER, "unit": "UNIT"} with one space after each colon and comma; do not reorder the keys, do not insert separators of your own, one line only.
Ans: {"value": 34, "unit": "°F"}
